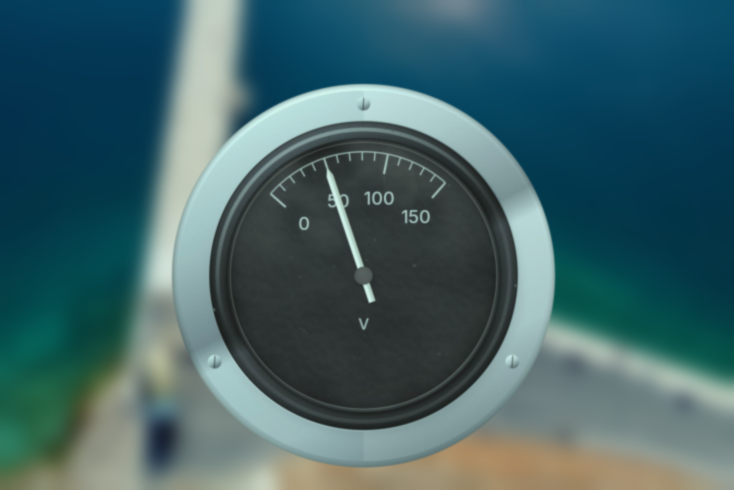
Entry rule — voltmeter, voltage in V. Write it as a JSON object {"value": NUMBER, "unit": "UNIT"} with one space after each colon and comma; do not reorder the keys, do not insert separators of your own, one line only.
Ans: {"value": 50, "unit": "V"}
